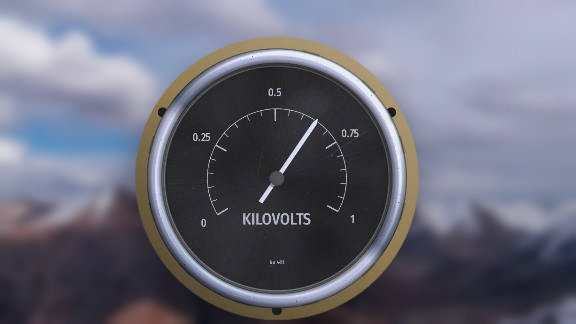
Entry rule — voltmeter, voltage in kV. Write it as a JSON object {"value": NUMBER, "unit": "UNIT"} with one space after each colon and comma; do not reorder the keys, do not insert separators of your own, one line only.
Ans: {"value": 0.65, "unit": "kV"}
